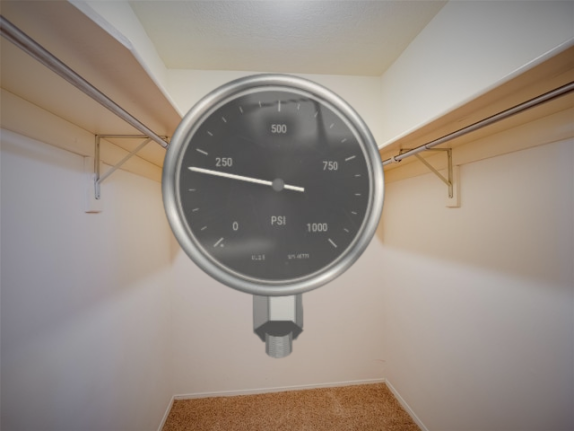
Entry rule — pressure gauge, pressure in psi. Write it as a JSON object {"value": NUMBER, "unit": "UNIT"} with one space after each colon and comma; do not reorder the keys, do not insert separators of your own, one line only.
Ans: {"value": 200, "unit": "psi"}
